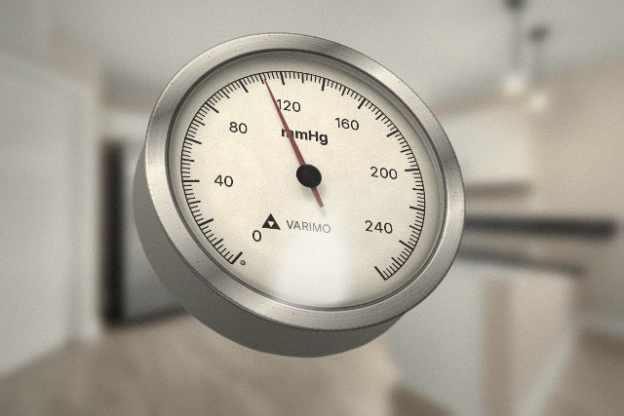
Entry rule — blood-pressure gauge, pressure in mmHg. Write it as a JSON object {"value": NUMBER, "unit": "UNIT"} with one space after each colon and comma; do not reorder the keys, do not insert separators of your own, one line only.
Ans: {"value": 110, "unit": "mmHg"}
